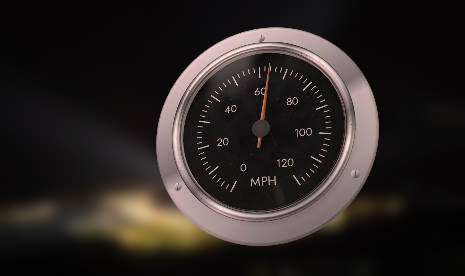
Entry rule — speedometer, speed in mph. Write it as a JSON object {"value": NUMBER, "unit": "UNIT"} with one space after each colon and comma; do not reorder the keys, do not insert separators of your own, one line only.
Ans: {"value": 64, "unit": "mph"}
